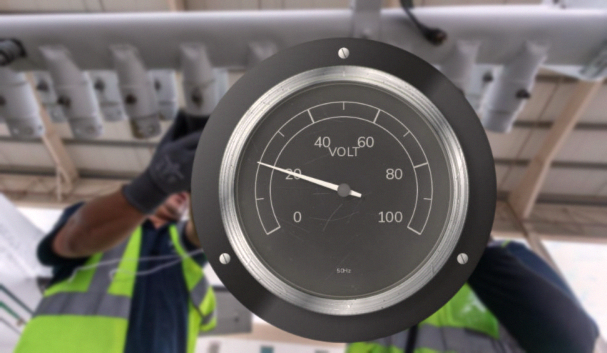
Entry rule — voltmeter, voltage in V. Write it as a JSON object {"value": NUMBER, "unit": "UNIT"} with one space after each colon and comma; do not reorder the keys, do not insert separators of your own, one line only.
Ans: {"value": 20, "unit": "V"}
